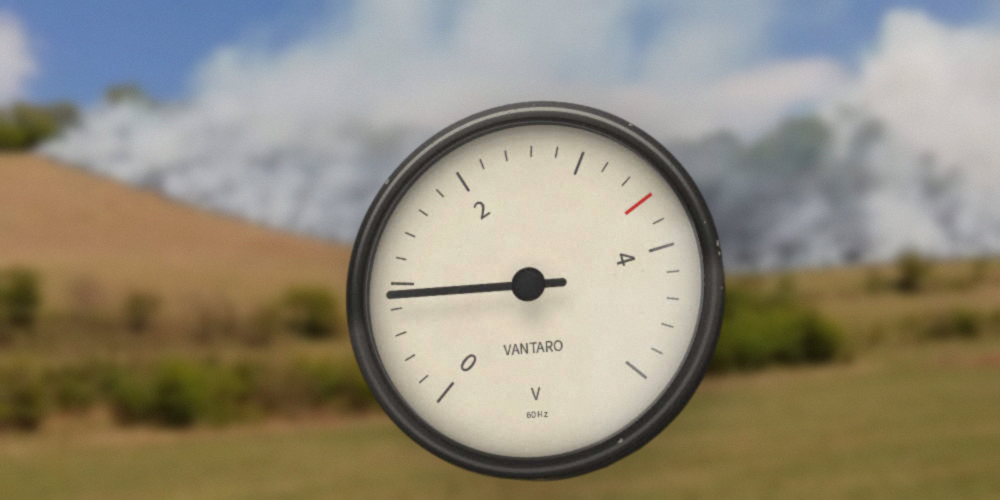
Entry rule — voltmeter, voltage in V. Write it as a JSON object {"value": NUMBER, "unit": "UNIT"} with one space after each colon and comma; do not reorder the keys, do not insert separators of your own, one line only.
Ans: {"value": 0.9, "unit": "V"}
